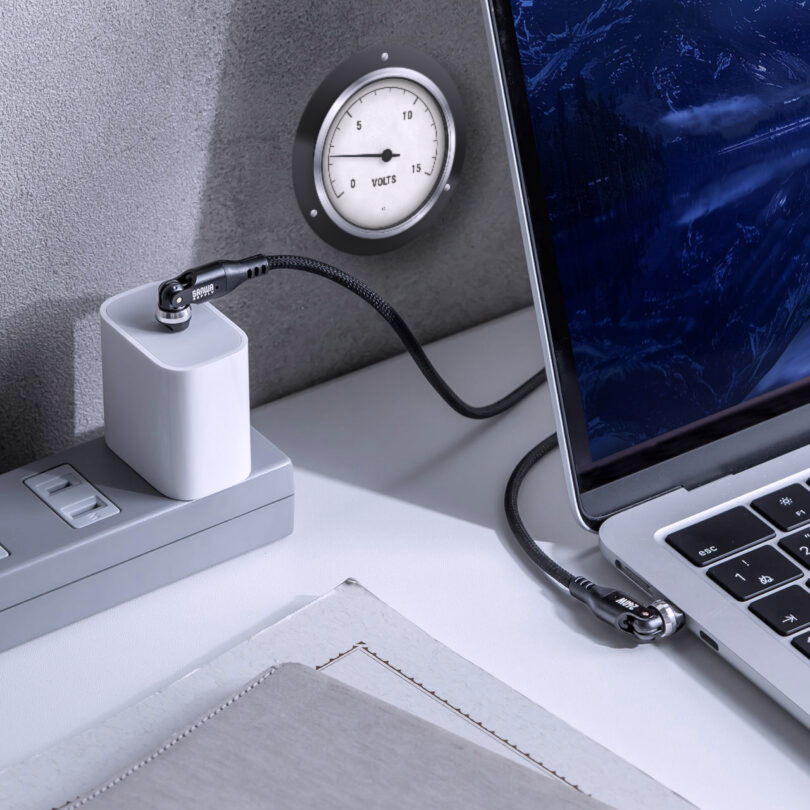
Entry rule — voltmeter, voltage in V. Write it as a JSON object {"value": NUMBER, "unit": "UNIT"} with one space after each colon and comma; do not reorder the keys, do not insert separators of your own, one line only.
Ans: {"value": 2.5, "unit": "V"}
